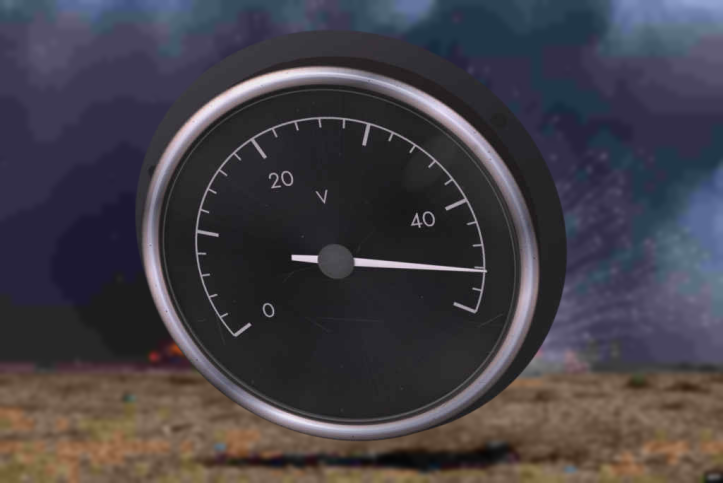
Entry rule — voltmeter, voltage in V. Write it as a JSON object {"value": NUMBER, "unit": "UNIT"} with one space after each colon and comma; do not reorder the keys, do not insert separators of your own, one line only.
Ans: {"value": 46, "unit": "V"}
